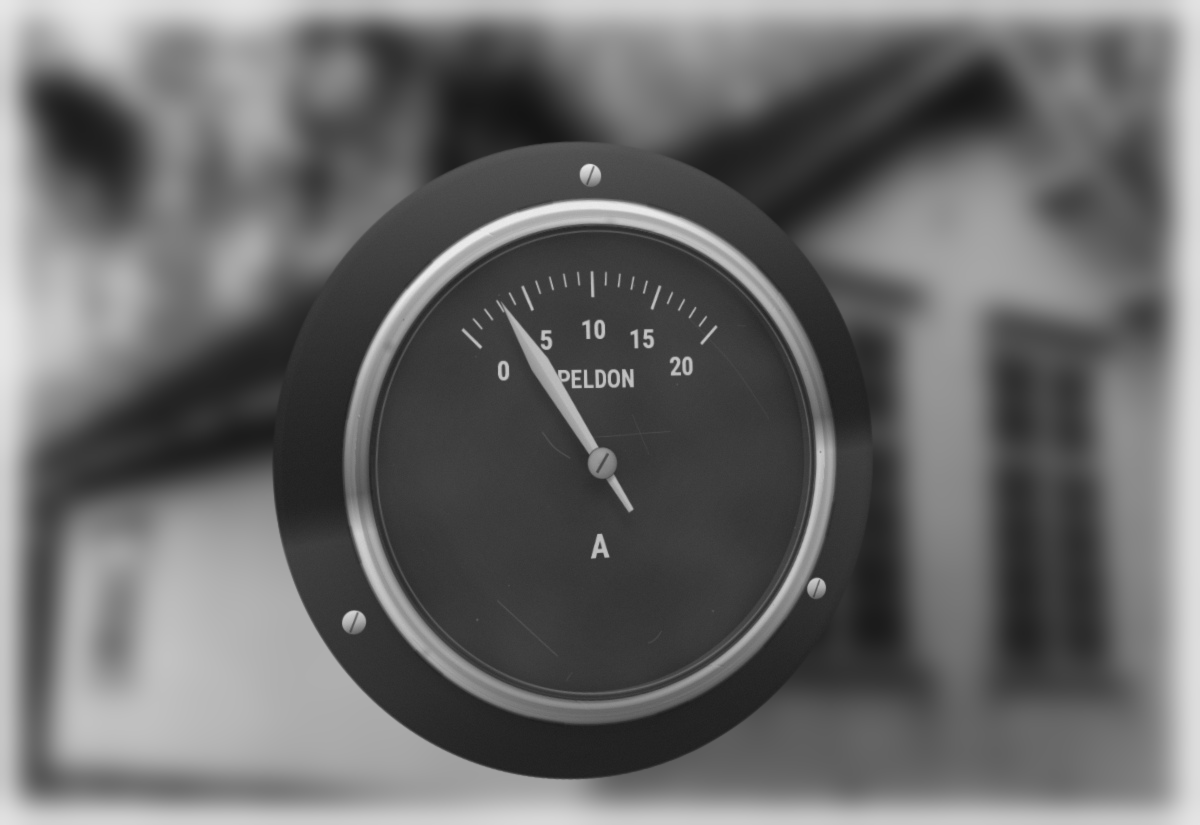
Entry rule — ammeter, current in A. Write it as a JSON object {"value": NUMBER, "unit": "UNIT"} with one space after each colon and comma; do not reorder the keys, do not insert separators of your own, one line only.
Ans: {"value": 3, "unit": "A"}
